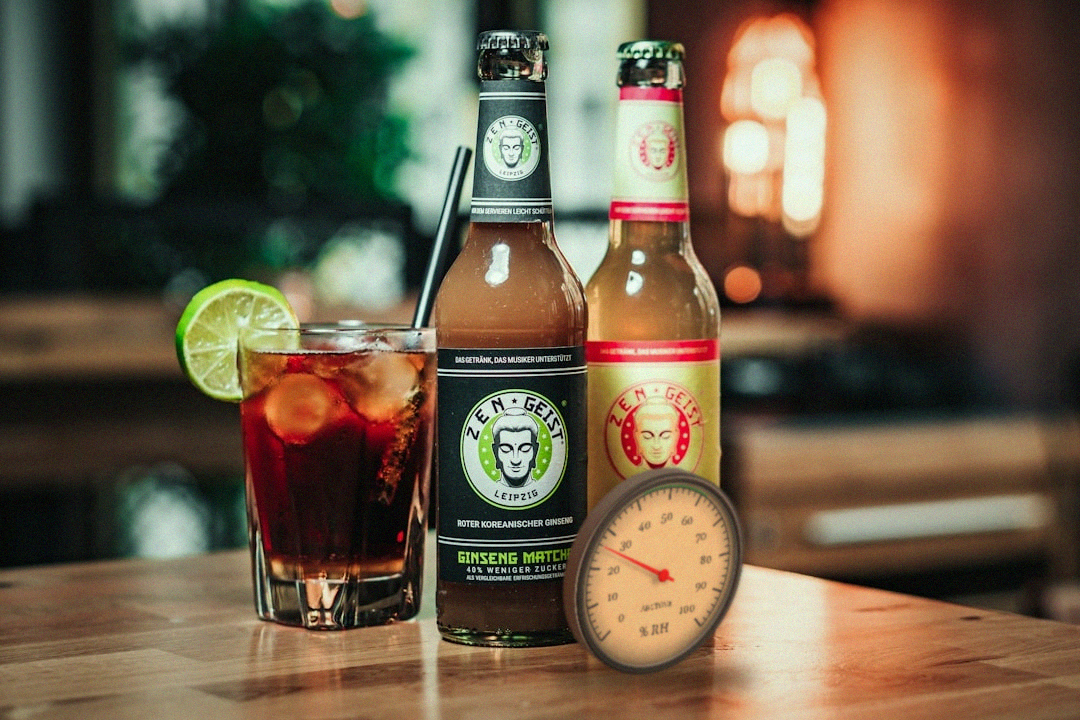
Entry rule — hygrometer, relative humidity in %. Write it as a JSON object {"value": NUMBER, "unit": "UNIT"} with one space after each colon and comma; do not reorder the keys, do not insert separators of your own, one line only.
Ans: {"value": 26, "unit": "%"}
